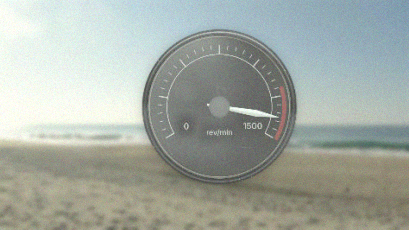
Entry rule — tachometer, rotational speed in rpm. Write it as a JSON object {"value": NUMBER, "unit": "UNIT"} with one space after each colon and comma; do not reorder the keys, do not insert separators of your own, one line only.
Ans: {"value": 1375, "unit": "rpm"}
